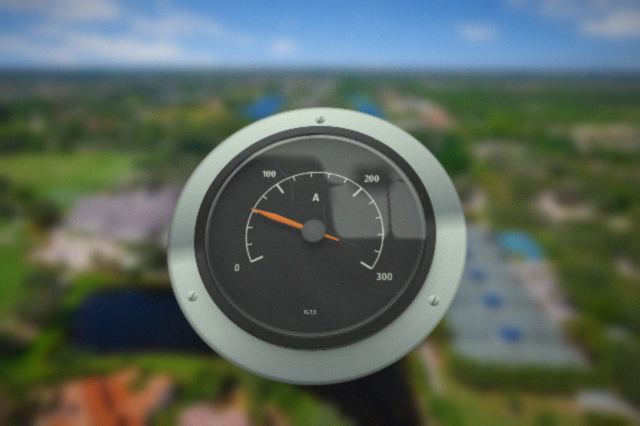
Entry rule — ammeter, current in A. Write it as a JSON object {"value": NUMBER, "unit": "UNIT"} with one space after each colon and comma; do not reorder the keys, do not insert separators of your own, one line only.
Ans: {"value": 60, "unit": "A"}
